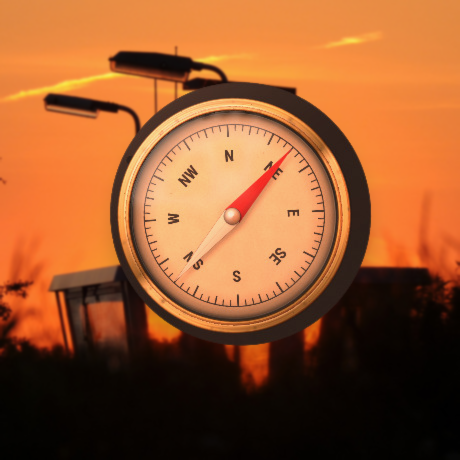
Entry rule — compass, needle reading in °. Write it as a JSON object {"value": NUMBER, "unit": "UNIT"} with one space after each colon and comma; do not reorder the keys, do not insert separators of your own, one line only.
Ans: {"value": 45, "unit": "°"}
